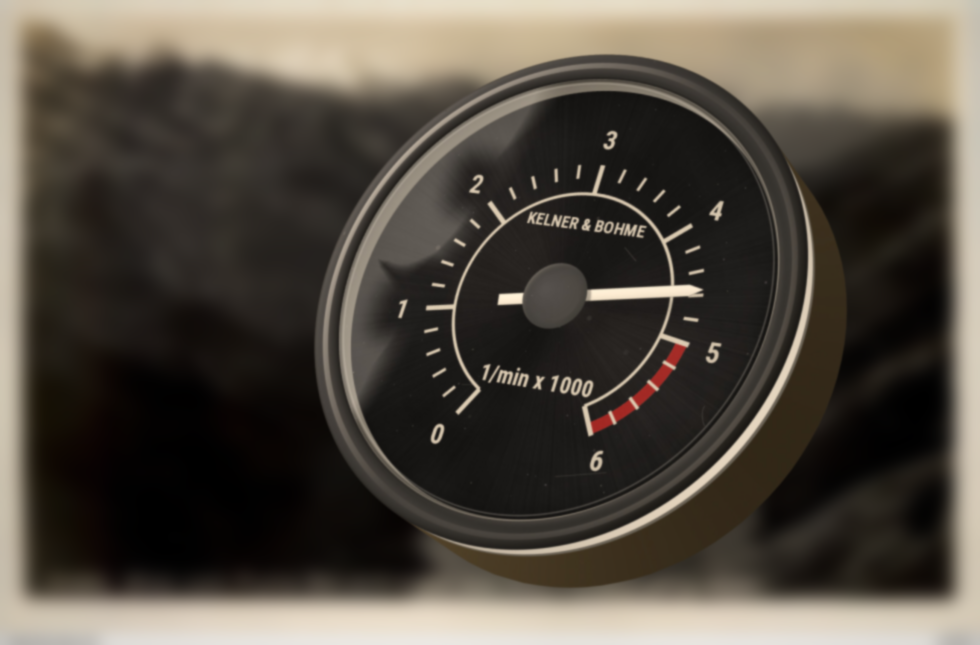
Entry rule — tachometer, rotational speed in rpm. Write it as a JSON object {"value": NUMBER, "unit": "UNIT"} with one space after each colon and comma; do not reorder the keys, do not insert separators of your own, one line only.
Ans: {"value": 4600, "unit": "rpm"}
